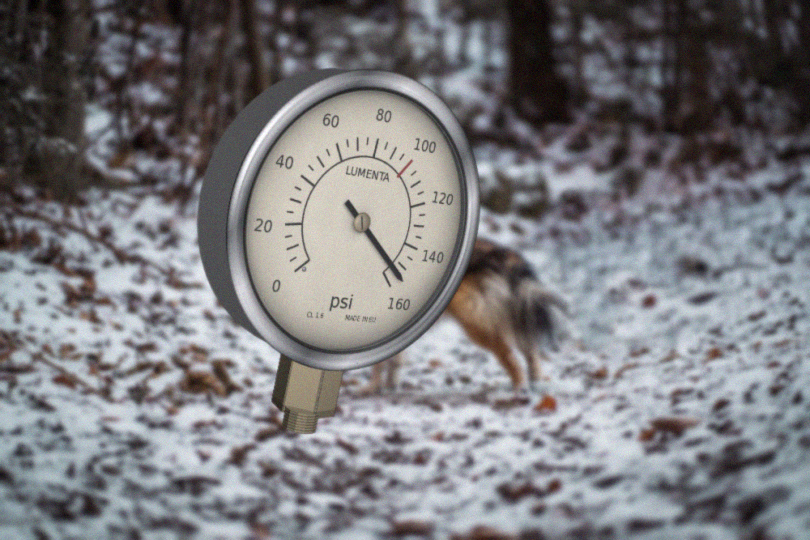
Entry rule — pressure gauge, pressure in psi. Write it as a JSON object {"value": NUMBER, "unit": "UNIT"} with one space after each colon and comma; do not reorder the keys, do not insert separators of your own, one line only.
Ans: {"value": 155, "unit": "psi"}
